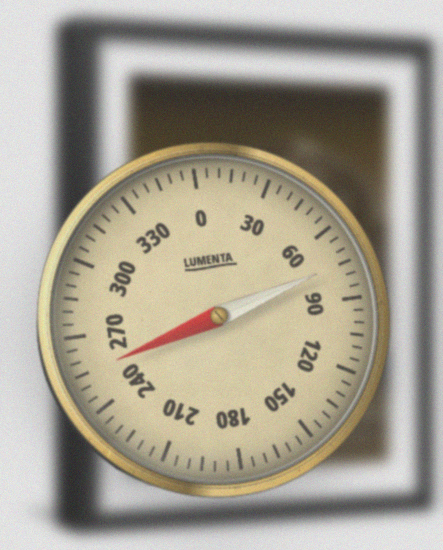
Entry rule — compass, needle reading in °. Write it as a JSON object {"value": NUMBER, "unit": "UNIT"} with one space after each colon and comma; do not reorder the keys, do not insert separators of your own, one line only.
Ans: {"value": 255, "unit": "°"}
